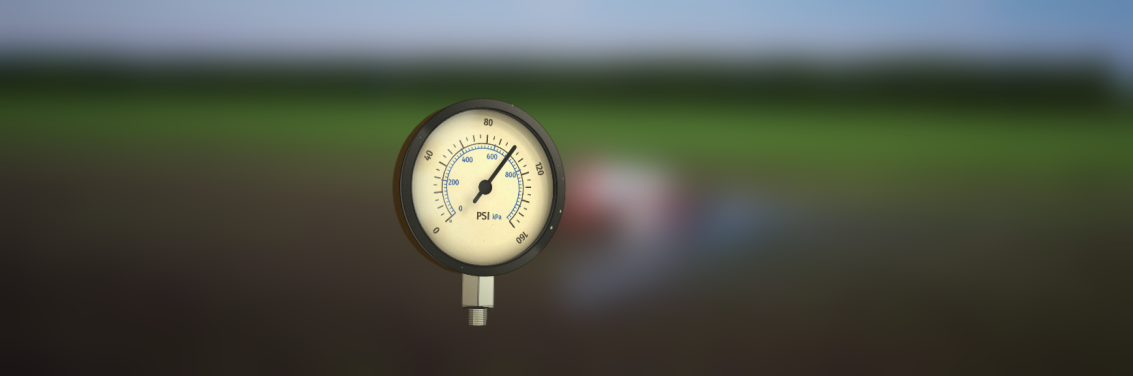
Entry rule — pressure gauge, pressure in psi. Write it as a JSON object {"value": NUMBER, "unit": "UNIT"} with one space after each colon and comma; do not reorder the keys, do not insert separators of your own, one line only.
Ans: {"value": 100, "unit": "psi"}
